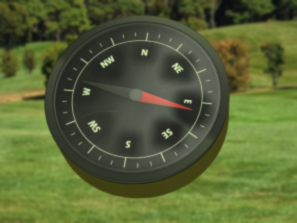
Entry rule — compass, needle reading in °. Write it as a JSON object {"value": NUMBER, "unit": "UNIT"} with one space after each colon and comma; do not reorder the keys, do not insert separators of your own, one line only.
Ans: {"value": 100, "unit": "°"}
